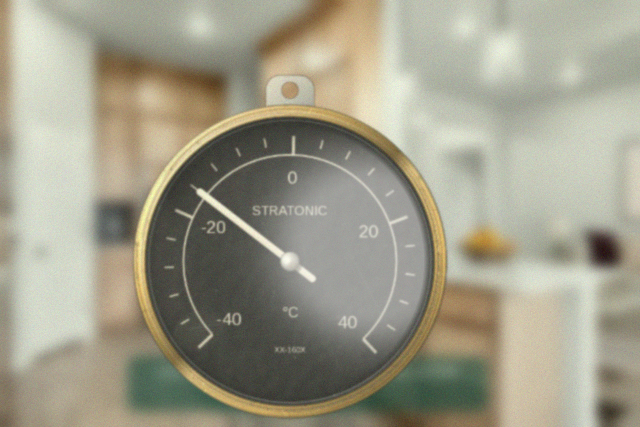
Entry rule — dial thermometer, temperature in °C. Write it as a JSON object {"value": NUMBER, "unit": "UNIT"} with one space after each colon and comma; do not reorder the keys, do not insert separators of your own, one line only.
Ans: {"value": -16, "unit": "°C"}
